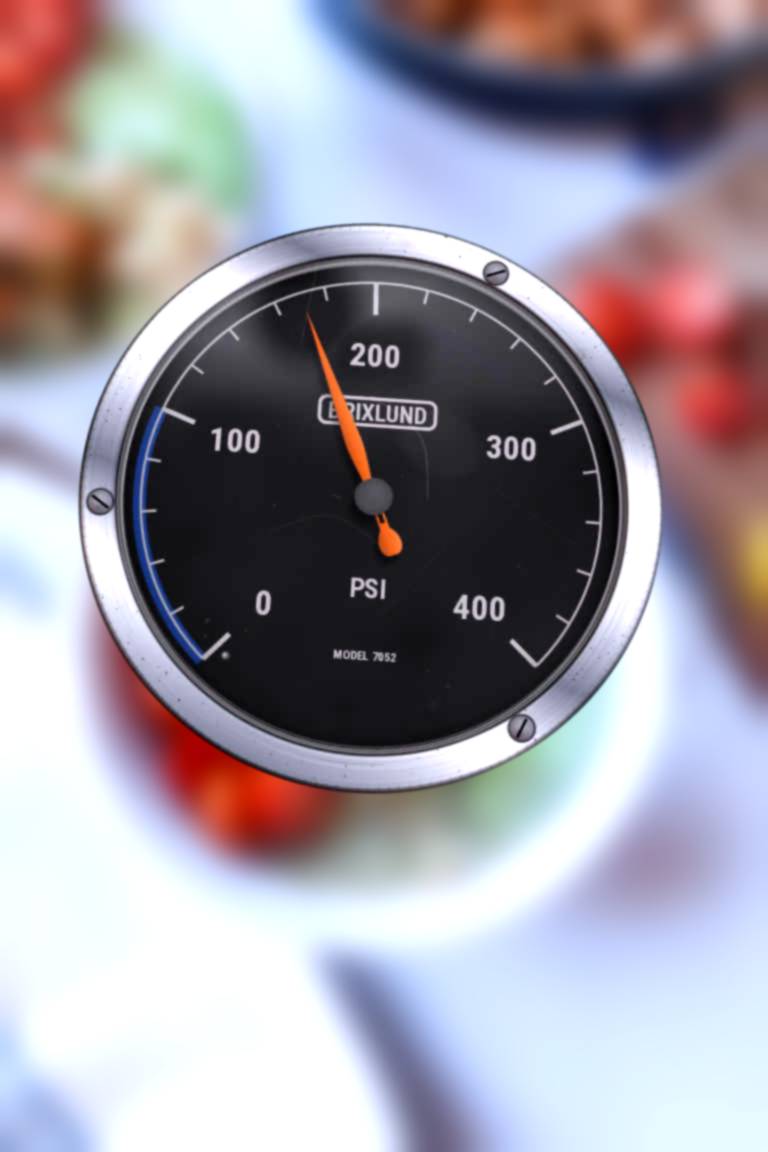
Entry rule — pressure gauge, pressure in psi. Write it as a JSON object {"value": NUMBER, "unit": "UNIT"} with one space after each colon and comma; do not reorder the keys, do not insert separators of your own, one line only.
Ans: {"value": 170, "unit": "psi"}
